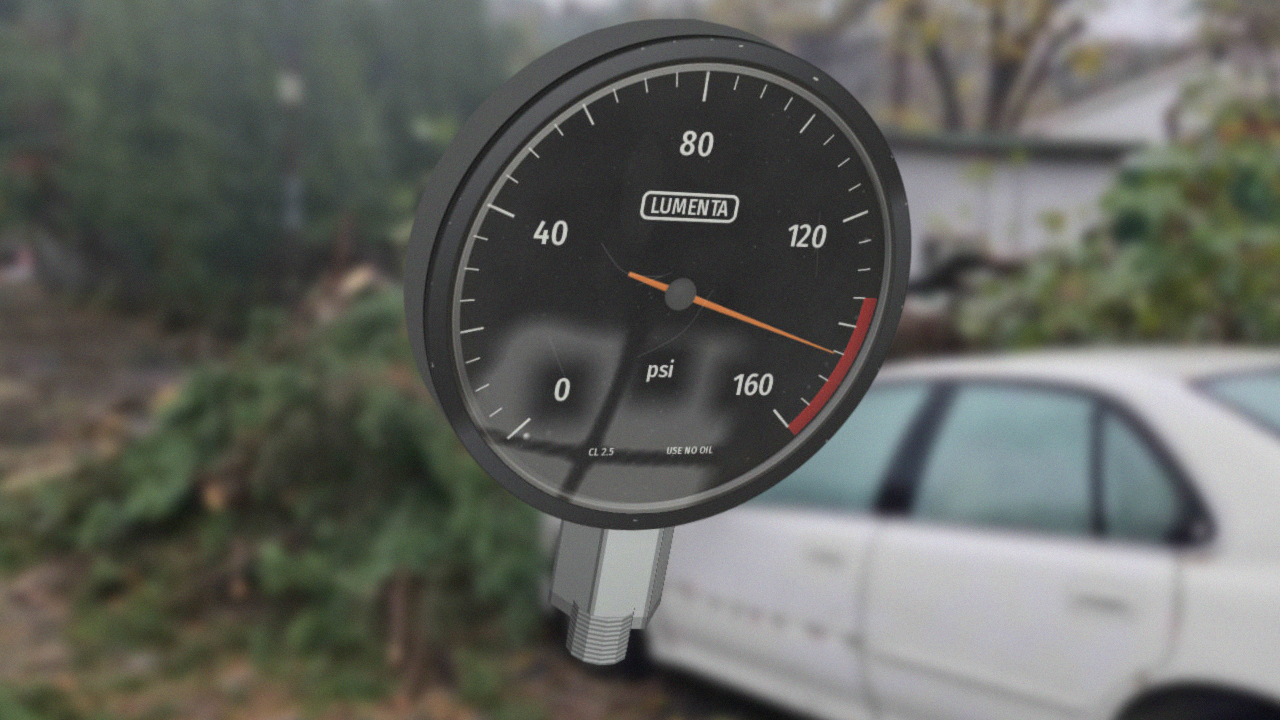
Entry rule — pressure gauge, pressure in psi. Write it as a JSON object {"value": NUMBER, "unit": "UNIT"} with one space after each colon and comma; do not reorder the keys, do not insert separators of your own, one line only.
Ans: {"value": 145, "unit": "psi"}
